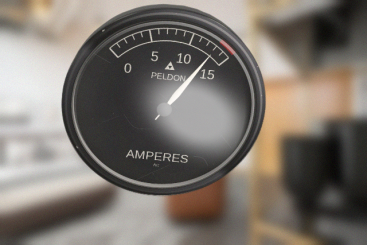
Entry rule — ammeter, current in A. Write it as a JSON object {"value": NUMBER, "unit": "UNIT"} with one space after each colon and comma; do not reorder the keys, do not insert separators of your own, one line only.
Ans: {"value": 13, "unit": "A"}
